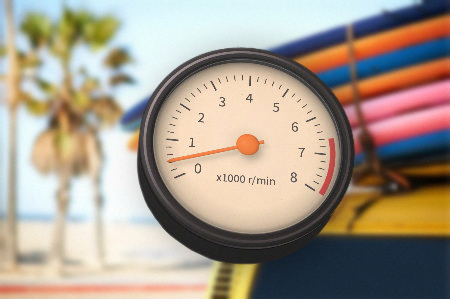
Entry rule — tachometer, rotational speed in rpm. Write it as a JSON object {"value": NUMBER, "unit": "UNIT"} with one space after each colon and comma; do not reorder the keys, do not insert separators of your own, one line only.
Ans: {"value": 400, "unit": "rpm"}
